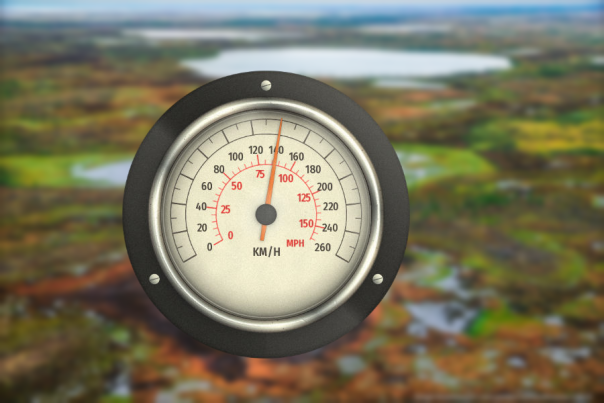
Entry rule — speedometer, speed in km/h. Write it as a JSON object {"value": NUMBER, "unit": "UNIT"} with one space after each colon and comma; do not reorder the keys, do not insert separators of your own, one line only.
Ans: {"value": 140, "unit": "km/h"}
